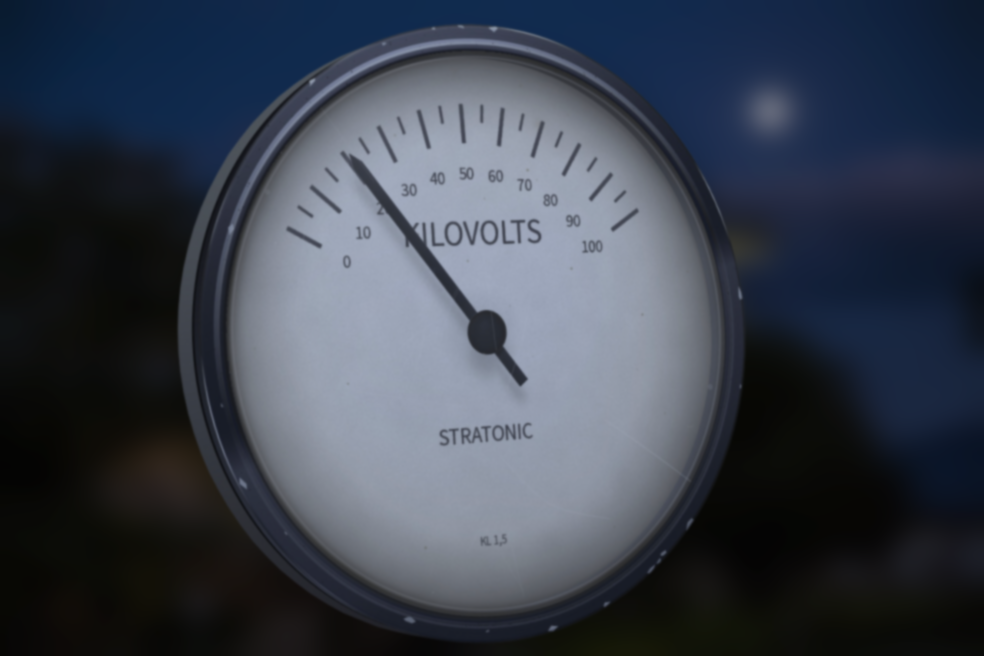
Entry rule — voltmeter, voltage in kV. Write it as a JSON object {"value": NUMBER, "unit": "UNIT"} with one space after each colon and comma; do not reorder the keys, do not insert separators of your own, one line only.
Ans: {"value": 20, "unit": "kV"}
